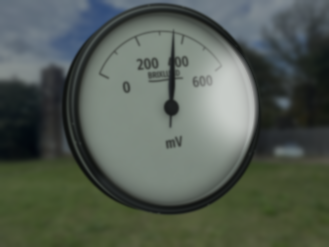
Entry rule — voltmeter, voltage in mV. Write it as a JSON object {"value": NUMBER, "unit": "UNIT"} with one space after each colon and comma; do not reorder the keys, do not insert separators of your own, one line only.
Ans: {"value": 350, "unit": "mV"}
